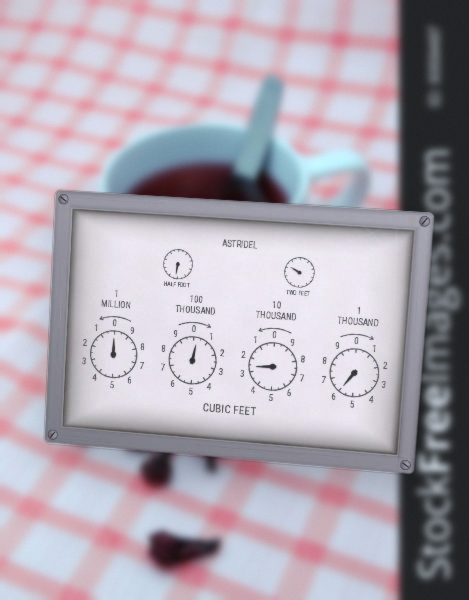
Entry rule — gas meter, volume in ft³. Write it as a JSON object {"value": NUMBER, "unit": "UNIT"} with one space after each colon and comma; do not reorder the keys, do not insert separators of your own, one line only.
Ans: {"value": 2600, "unit": "ft³"}
